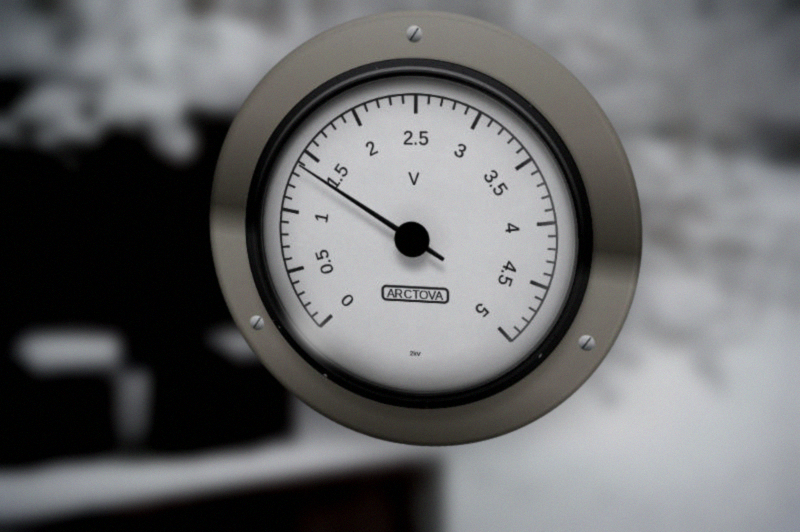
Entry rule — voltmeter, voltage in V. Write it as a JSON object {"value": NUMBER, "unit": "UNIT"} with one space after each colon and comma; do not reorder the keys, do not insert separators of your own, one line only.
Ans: {"value": 1.4, "unit": "V"}
